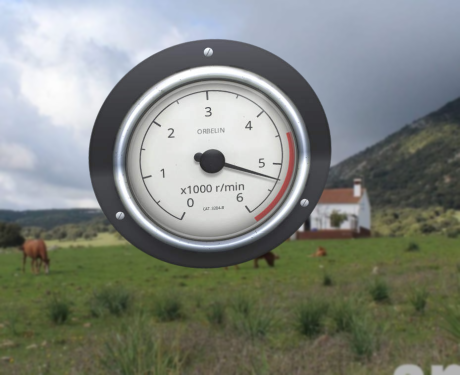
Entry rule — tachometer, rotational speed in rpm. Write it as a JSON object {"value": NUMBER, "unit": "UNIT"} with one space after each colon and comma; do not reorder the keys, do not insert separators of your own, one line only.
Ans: {"value": 5250, "unit": "rpm"}
